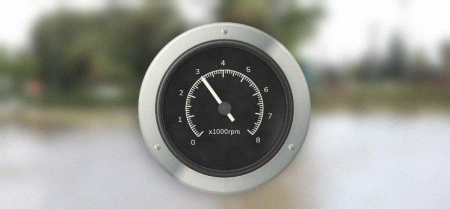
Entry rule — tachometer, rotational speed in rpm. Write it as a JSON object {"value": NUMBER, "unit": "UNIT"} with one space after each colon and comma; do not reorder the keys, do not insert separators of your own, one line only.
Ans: {"value": 3000, "unit": "rpm"}
